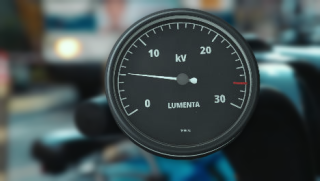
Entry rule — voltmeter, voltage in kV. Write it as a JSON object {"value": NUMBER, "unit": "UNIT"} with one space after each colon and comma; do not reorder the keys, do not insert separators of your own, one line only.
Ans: {"value": 5, "unit": "kV"}
